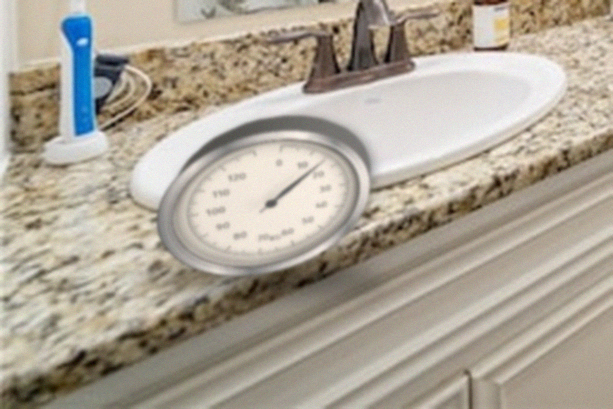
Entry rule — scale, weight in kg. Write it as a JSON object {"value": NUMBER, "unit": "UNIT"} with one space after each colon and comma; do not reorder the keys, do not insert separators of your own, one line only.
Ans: {"value": 15, "unit": "kg"}
